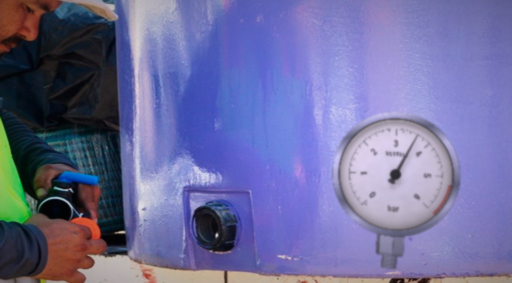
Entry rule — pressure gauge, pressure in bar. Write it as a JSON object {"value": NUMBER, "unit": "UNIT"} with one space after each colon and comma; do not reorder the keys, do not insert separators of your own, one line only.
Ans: {"value": 3.6, "unit": "bar"}
